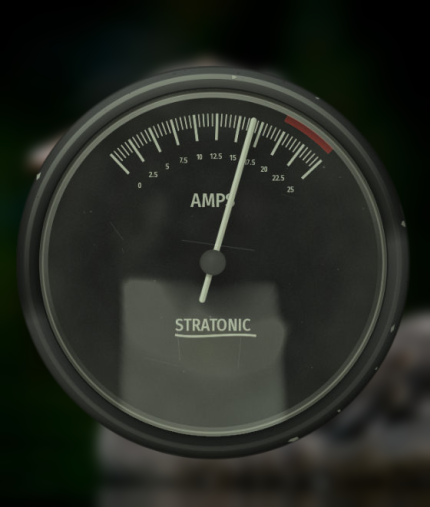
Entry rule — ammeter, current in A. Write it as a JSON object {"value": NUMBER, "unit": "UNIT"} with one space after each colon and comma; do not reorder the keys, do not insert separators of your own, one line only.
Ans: {"value": 16.5, "unit": "A"}
